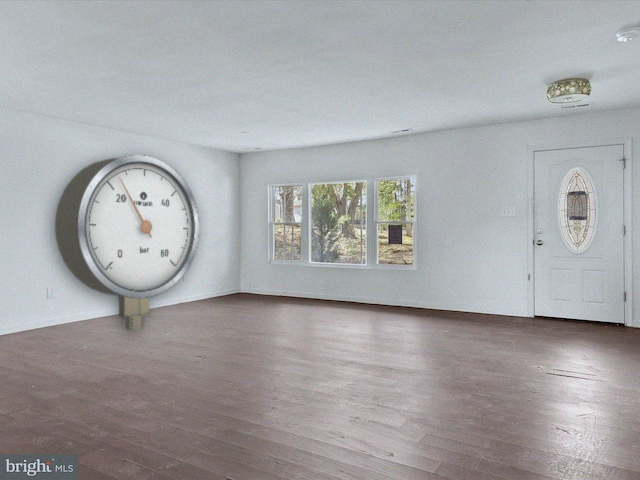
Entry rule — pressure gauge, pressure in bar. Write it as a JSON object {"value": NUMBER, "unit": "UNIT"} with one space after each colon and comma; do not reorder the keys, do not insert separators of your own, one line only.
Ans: {"value": 22.5, "unit": "bar"}
